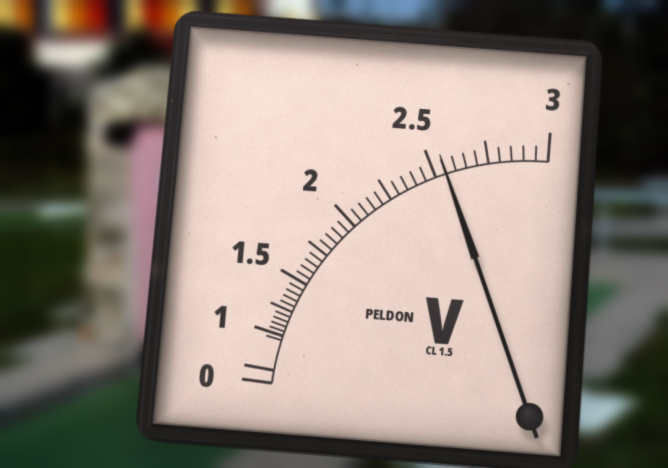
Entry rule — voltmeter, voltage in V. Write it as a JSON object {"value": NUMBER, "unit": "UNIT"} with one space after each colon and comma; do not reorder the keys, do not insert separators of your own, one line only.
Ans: {"value": 2.55, "unit": "V"}
